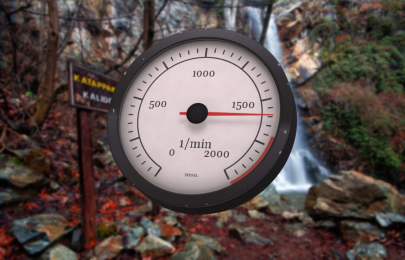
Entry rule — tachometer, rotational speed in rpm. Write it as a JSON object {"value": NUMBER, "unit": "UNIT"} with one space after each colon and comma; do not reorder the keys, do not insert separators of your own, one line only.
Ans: {"value": 1600, "unit": "rpm"}
